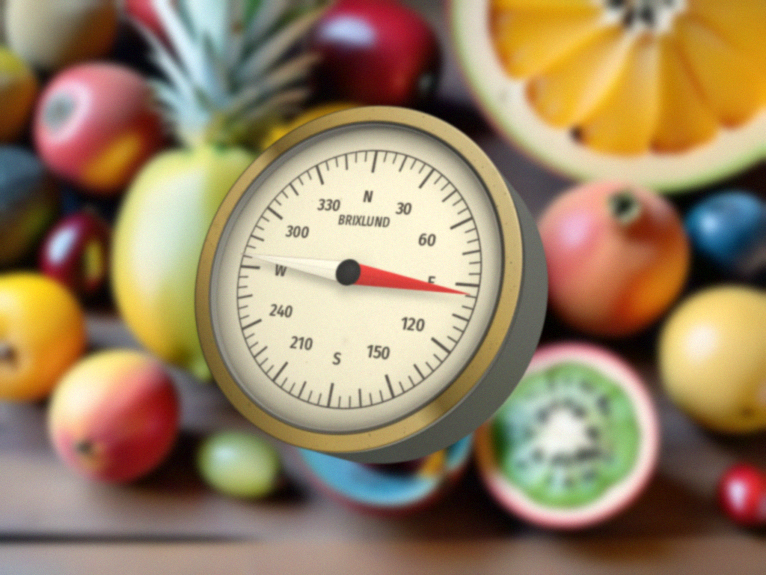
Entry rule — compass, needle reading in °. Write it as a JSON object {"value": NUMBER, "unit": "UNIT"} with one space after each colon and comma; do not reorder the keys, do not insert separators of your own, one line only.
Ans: {"value": 95, "unit": "°"}
